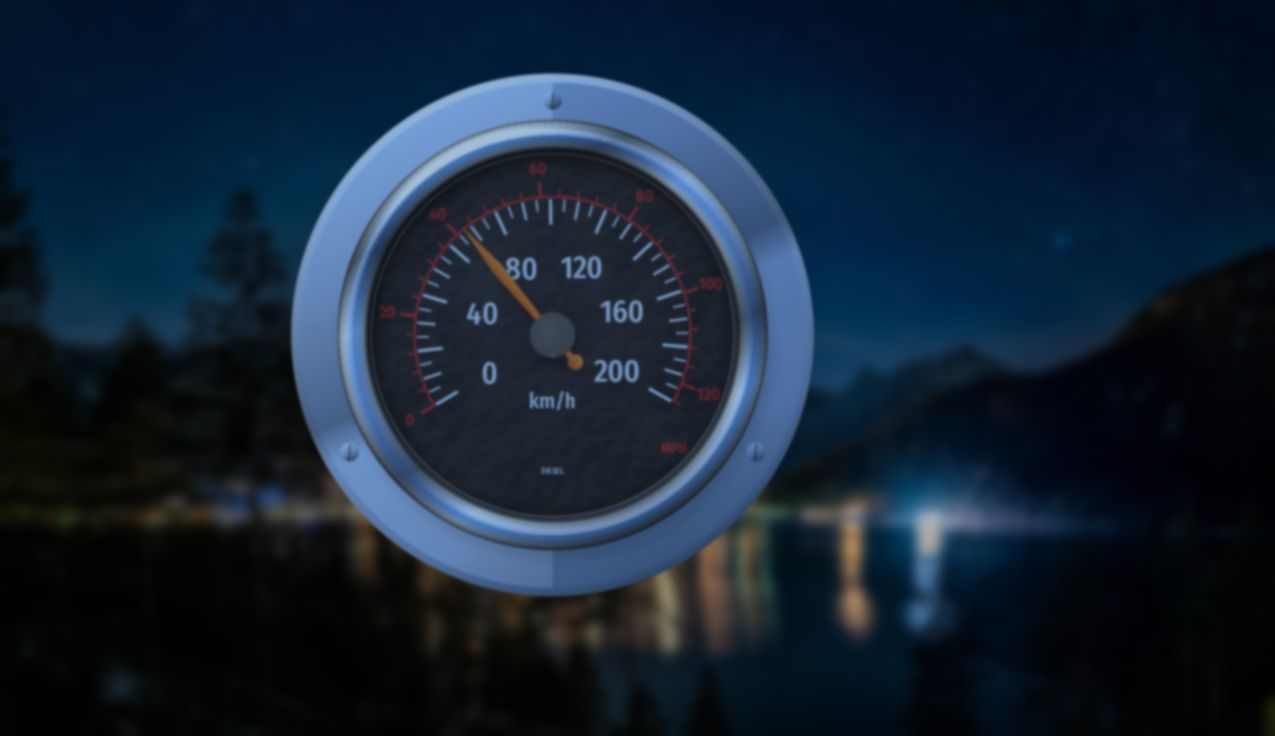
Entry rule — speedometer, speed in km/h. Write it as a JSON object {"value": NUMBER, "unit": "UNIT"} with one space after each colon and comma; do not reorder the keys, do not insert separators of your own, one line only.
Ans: {"value": 67.5, "unit": "km/h"}
